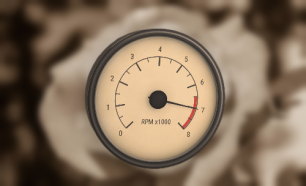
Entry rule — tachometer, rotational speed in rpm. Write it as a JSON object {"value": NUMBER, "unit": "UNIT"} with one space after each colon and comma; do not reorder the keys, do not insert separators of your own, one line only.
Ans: {"value": 7000, "unit": "rpm"}
